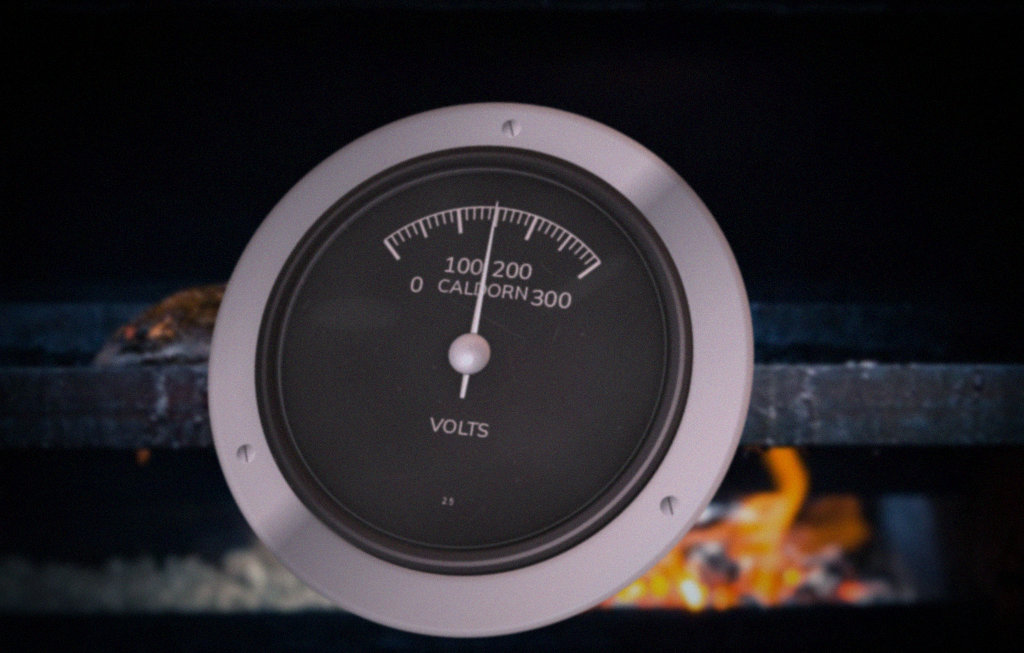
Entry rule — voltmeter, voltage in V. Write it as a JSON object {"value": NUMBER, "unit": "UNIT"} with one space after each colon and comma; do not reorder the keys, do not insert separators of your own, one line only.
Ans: {"value": 150, "unit": "V"}
